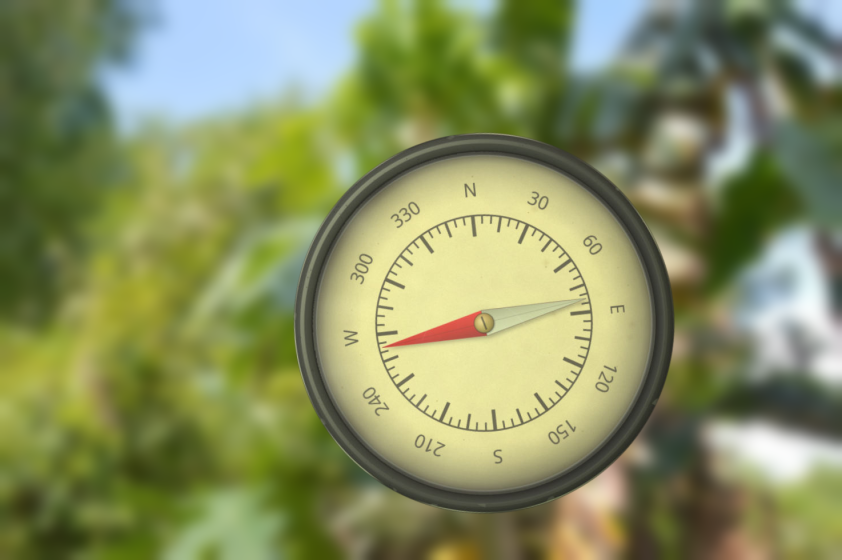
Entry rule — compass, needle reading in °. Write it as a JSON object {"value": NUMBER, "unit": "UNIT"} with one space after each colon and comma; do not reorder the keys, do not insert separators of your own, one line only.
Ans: {"value": 262.5, "unit": "°"}
